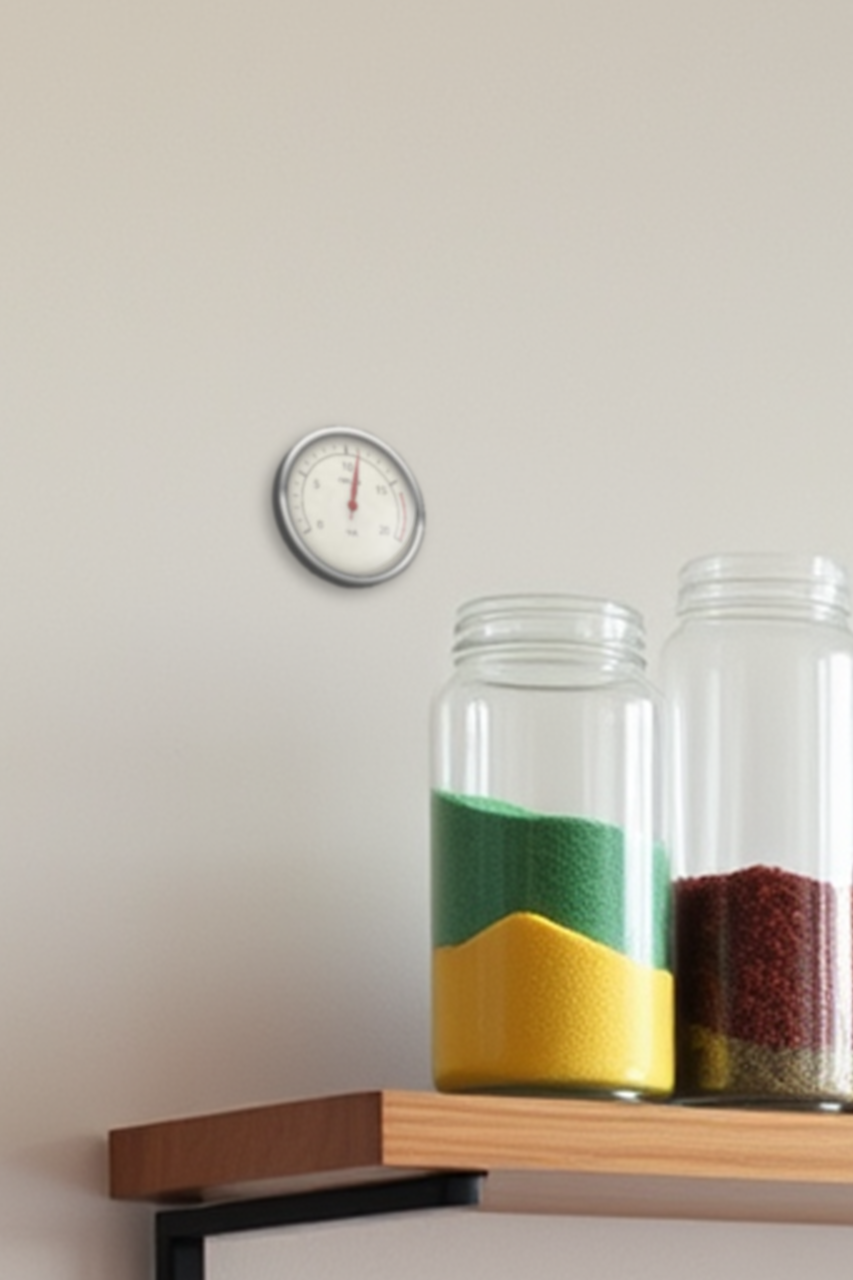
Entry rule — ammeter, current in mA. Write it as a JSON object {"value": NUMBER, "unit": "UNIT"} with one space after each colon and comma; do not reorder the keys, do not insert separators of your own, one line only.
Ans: {"value": 11, "unit": "mA"}
